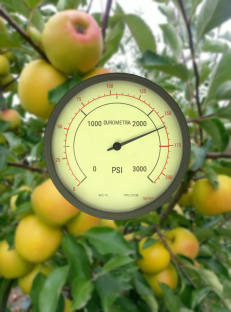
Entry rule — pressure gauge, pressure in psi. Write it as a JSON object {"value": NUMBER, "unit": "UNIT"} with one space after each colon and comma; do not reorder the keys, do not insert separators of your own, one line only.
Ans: {"value": 2250, "unit": "psi"}
